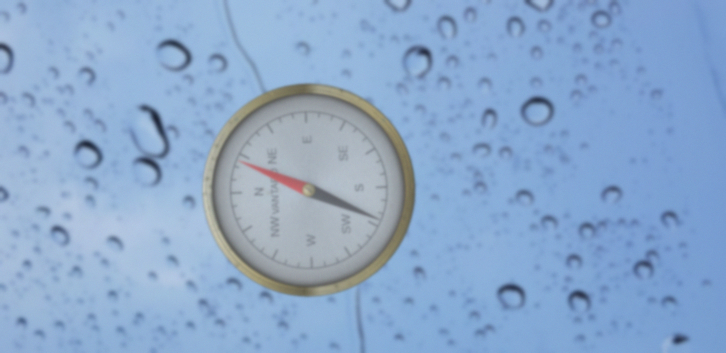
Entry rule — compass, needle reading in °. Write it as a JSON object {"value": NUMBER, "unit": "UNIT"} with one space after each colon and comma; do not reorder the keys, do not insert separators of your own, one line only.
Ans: {"value": 25, "unit": "°"}
